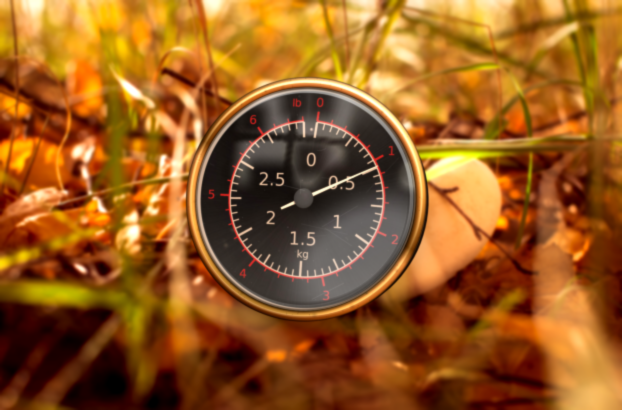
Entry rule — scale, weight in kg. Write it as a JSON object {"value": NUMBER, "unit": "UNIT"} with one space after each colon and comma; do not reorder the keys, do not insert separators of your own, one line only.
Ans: {"value": 0.5, "unit": "kg"}
